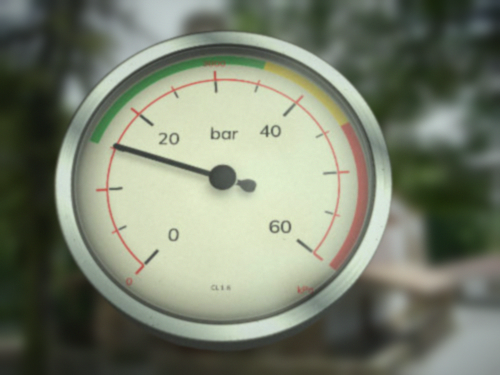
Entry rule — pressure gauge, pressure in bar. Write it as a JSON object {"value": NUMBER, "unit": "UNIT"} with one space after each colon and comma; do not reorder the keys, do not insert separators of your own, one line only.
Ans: {"value": 15, "unit": "bar"}
